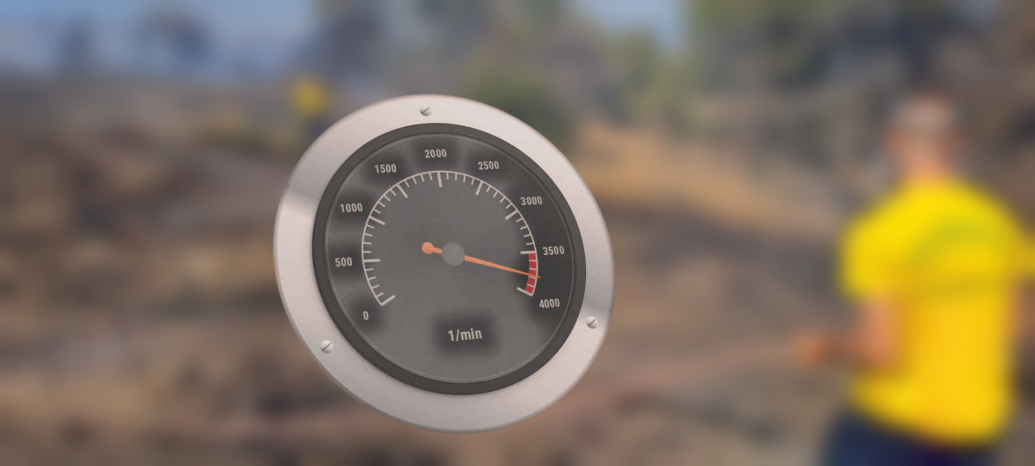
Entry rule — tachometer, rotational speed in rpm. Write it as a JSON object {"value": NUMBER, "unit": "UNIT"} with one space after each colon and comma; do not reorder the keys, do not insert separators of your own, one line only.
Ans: {"value": 3800, "unit": "rpm"}
